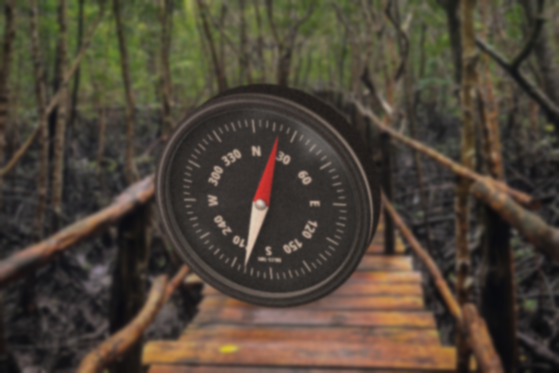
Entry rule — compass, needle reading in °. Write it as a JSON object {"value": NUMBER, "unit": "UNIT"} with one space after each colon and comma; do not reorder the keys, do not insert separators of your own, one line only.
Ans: {"value": 20, "unit": "°"}
